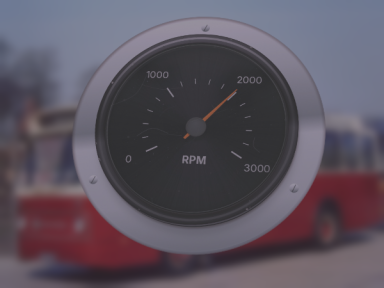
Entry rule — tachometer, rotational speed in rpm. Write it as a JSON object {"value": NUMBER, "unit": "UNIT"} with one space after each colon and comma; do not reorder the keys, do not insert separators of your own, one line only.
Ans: {"value": 2000, "unit": "rpm"}
